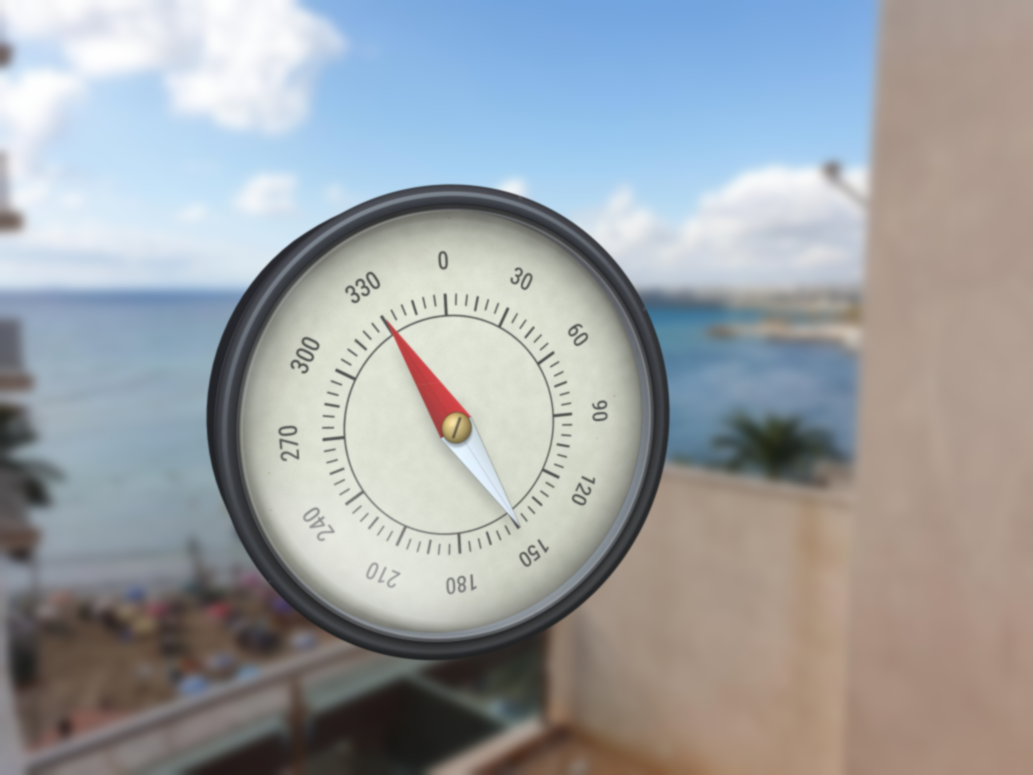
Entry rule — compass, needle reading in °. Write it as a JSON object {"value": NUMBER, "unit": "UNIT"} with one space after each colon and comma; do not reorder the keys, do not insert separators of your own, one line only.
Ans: {"value": 330, "unit": "°"}
